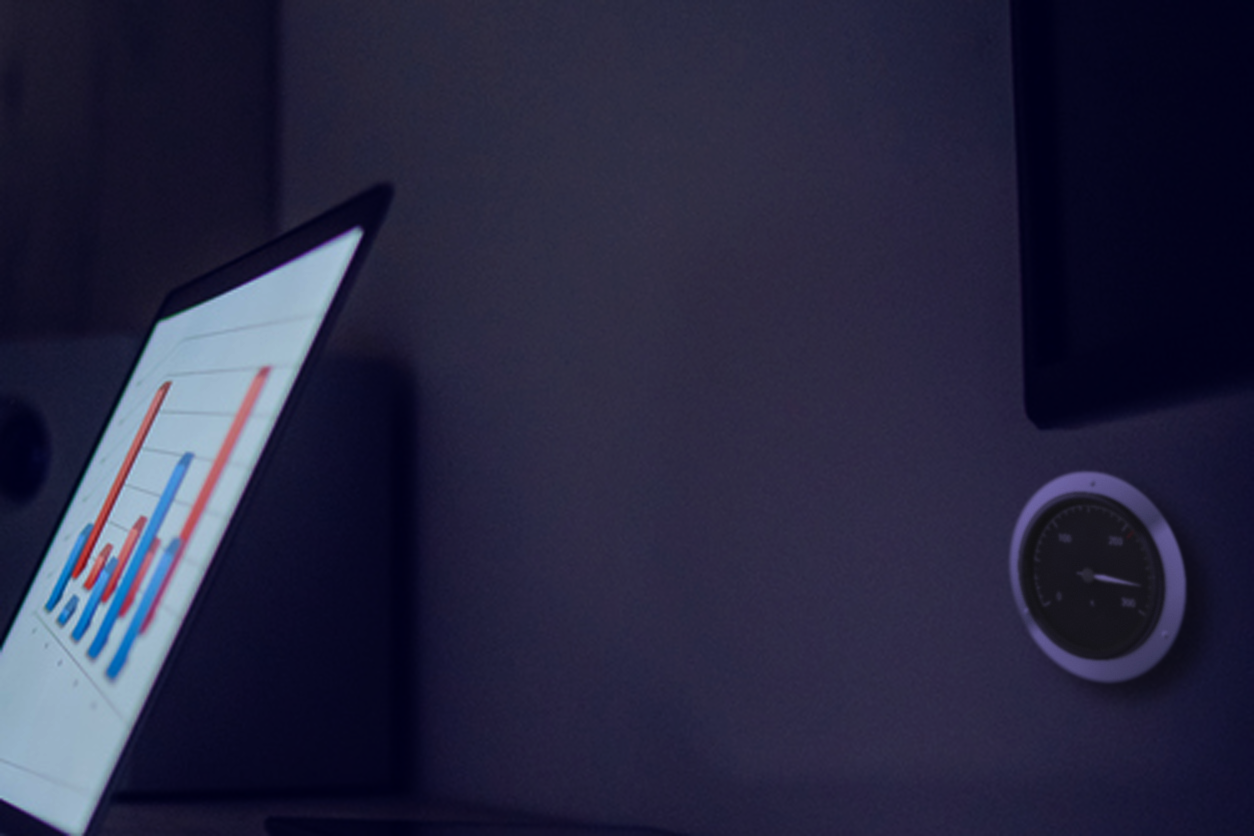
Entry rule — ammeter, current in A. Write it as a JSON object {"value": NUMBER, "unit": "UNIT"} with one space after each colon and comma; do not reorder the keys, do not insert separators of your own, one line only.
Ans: {"value": 270, "unit": "A"}
